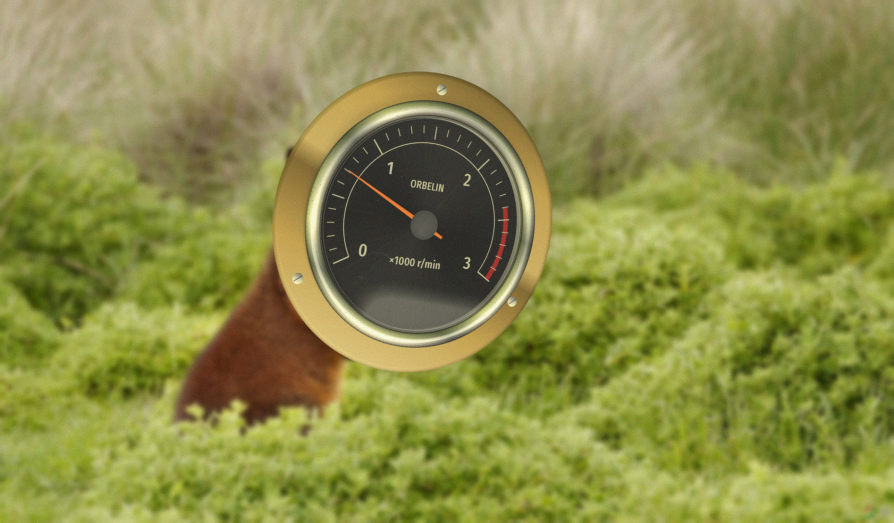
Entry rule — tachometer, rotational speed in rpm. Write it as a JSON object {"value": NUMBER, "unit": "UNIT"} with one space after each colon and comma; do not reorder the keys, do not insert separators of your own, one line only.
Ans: {"value": 700, "unit": "rpm"}
